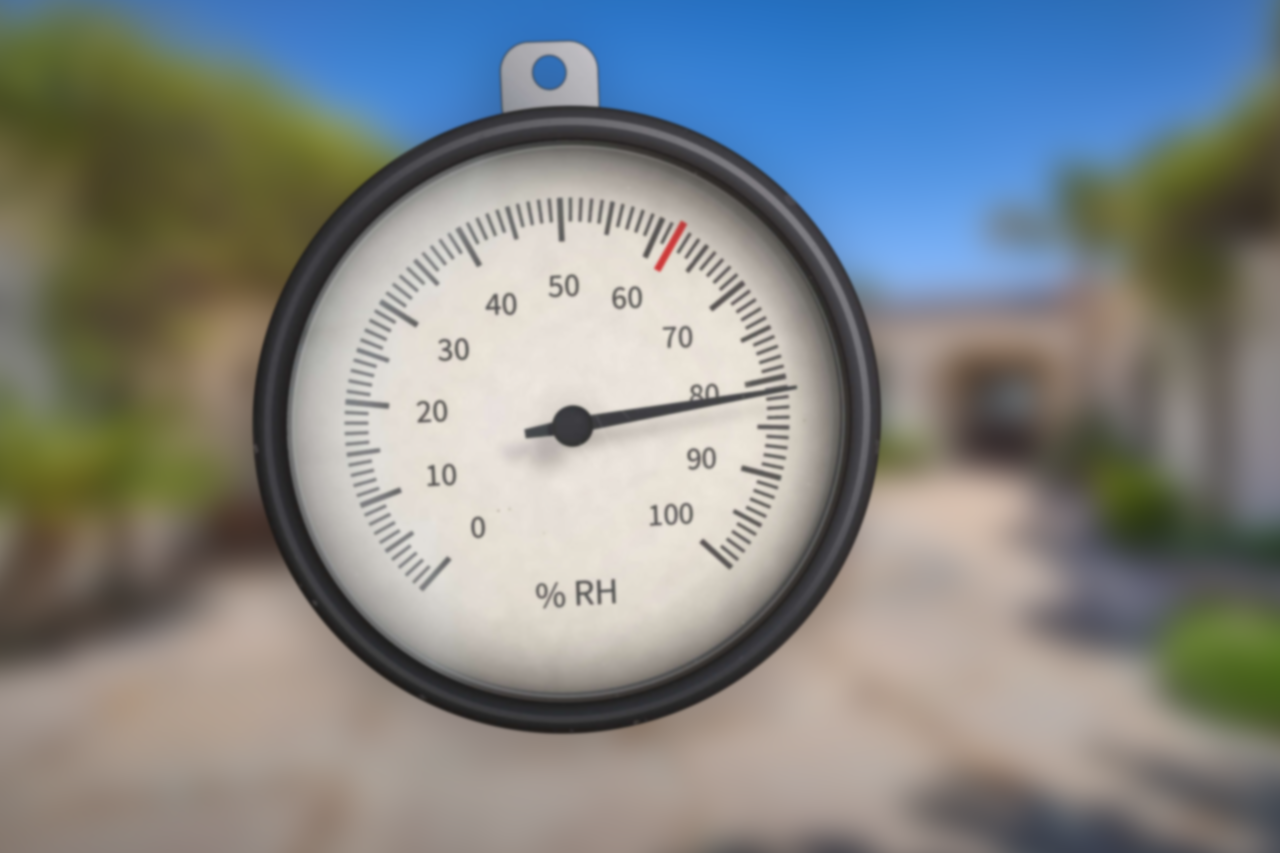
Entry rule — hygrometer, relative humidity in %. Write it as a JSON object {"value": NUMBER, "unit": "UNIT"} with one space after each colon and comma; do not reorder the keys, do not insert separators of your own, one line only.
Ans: {"value": 81, "unit": "%"}
